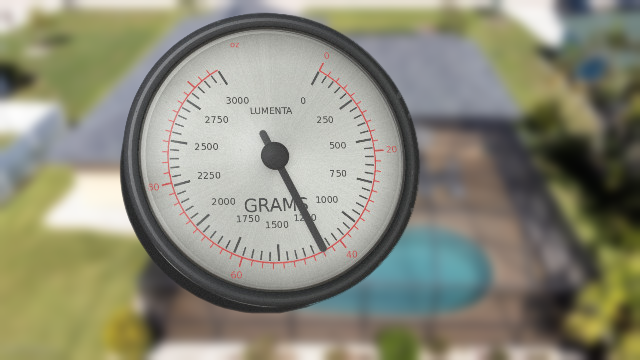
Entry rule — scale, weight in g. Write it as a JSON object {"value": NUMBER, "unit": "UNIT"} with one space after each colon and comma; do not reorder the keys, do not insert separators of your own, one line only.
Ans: {"value": 1250, "unit": "g"}
